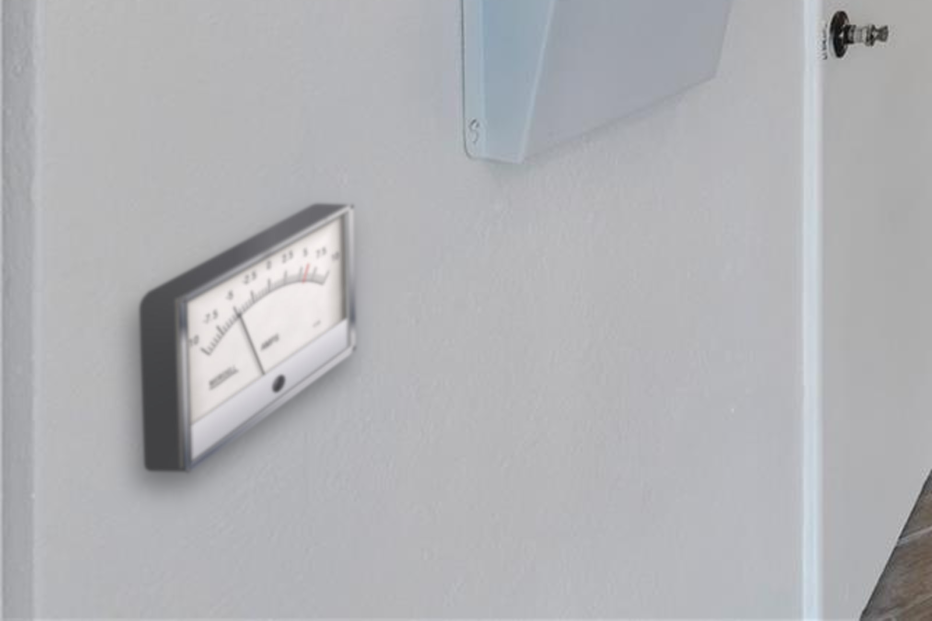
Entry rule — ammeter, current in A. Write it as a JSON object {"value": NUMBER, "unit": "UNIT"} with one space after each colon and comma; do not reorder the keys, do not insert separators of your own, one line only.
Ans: {"value": -5, "unit": "A"}
